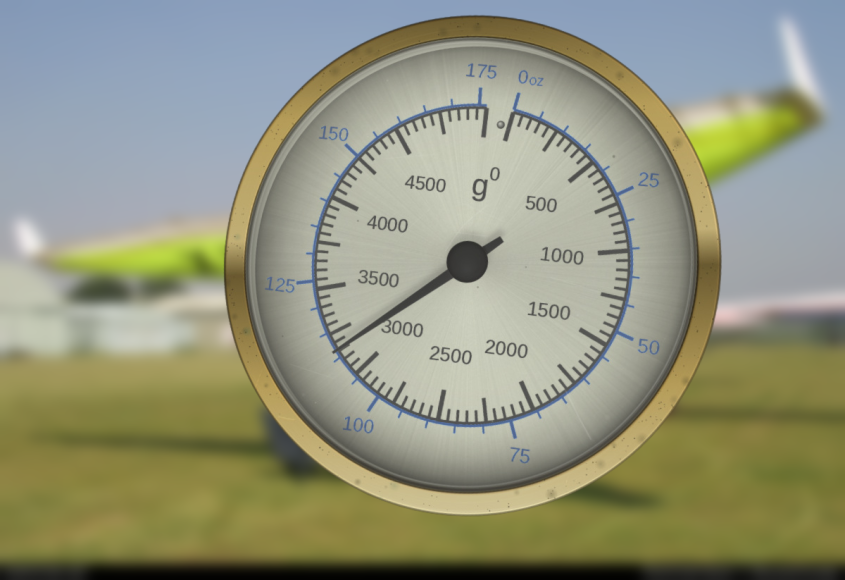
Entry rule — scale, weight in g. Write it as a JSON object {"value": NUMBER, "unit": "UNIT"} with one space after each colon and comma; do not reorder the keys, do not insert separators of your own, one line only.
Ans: {"value": 3150, "unit": "g"}
